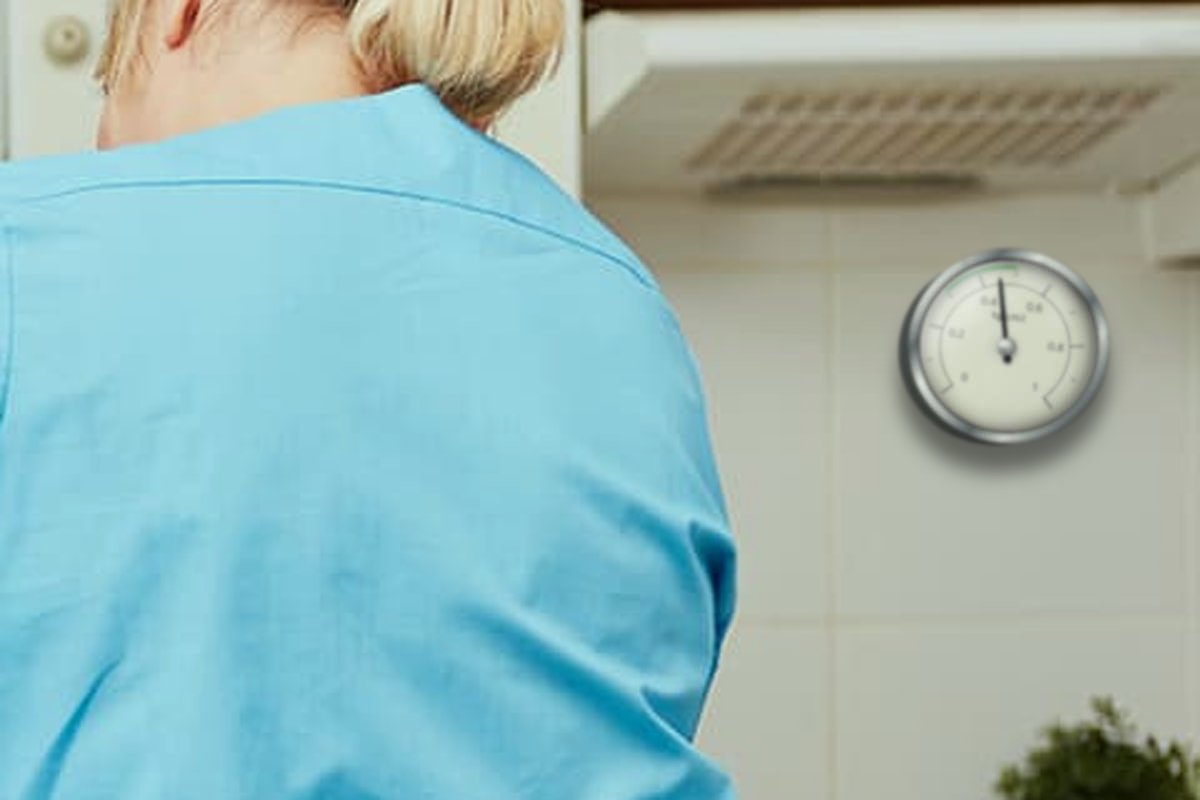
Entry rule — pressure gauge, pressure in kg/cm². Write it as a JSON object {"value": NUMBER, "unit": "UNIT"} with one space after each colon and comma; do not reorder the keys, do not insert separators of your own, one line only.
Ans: {"value": 0.45, "unit": "kg/cm²"}
